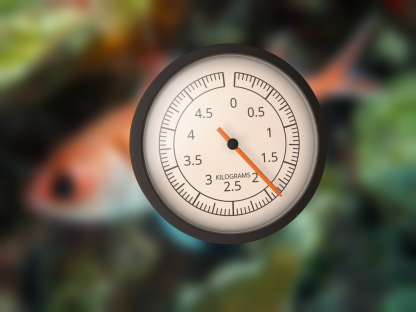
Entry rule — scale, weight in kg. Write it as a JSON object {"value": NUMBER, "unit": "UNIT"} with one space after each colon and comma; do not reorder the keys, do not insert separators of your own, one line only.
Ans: {"value": 1.9, "unit": "kg"}
